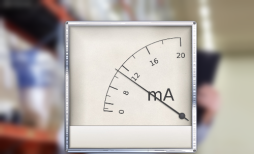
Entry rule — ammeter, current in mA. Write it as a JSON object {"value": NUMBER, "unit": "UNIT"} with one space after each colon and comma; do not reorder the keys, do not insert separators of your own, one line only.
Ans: {"value": 11, "unit": "mA"}
